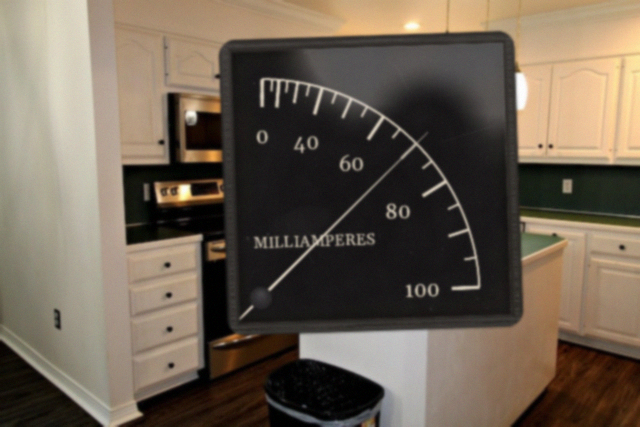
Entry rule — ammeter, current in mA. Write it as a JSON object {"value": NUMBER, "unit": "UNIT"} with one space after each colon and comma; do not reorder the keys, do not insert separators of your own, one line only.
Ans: {"value": 70, "unit": "mA"}
